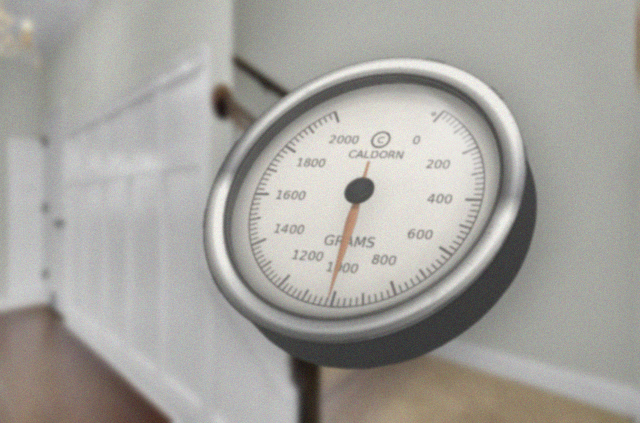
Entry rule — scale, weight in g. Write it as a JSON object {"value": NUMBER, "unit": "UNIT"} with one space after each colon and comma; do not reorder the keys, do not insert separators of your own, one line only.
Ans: {"value": 1000, "unit": "g"}
